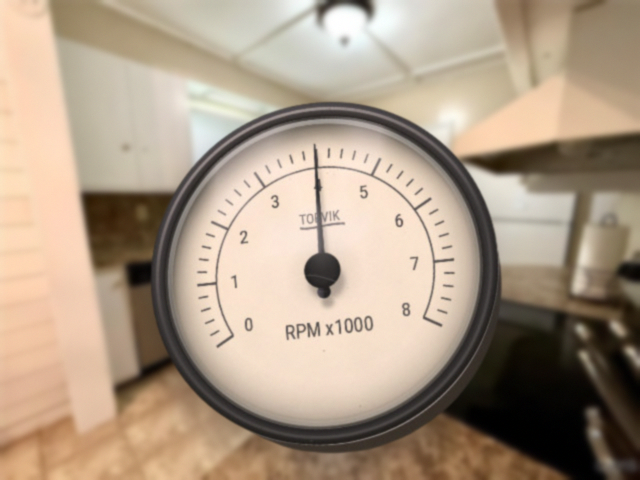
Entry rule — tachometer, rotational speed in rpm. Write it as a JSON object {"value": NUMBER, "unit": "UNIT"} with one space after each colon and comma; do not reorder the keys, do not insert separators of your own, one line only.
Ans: {"value": 4000, "unit": "rpm"}
